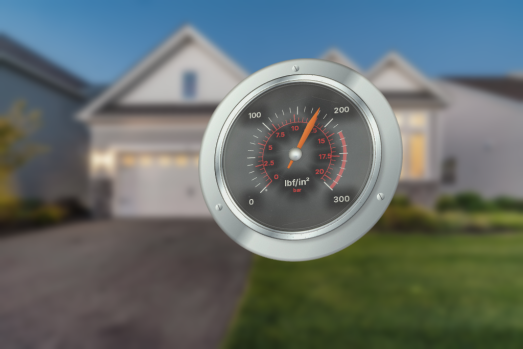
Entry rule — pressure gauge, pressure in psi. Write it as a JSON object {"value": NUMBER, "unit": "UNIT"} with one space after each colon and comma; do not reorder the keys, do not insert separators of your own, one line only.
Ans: {"value": 180, "unit": "psi"}
